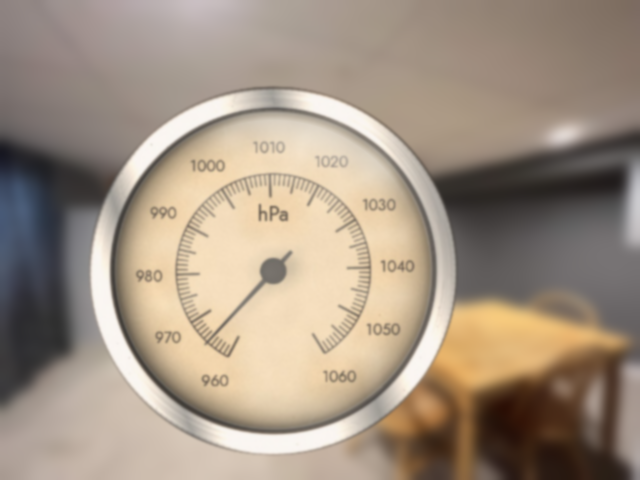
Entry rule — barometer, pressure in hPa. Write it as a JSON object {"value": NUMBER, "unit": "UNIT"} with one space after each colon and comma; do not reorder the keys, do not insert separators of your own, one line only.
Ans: {"value": 965, "unit": "hPa"}
